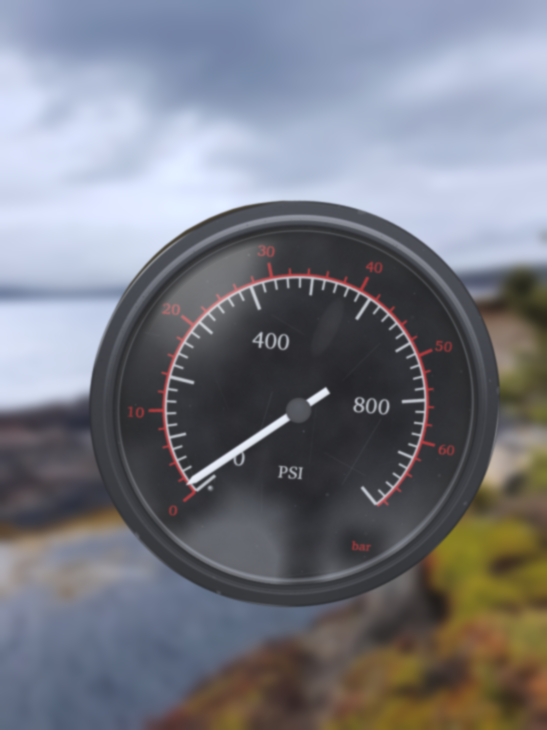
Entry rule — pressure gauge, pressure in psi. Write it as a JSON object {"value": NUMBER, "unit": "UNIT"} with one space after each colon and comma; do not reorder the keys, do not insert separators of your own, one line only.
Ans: {"value": 20, "unit": "psi"}
